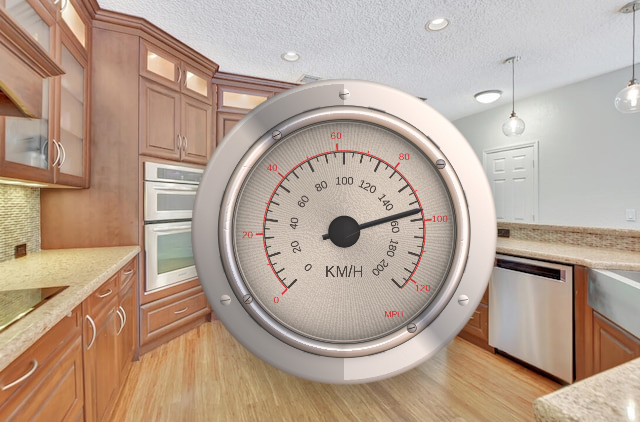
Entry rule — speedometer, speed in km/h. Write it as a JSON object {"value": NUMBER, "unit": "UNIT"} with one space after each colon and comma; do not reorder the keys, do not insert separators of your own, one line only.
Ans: {"value": 155, "unit": "km/h"}
